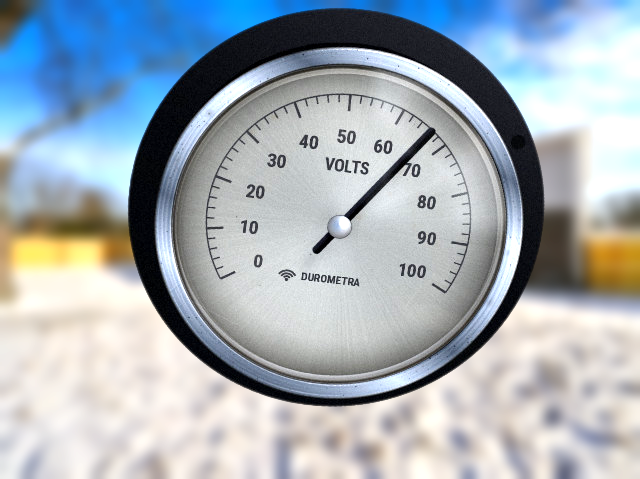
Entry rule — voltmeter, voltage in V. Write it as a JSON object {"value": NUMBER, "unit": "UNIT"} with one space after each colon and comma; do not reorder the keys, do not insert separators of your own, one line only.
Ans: {"value": 66, "unit": "V"}
